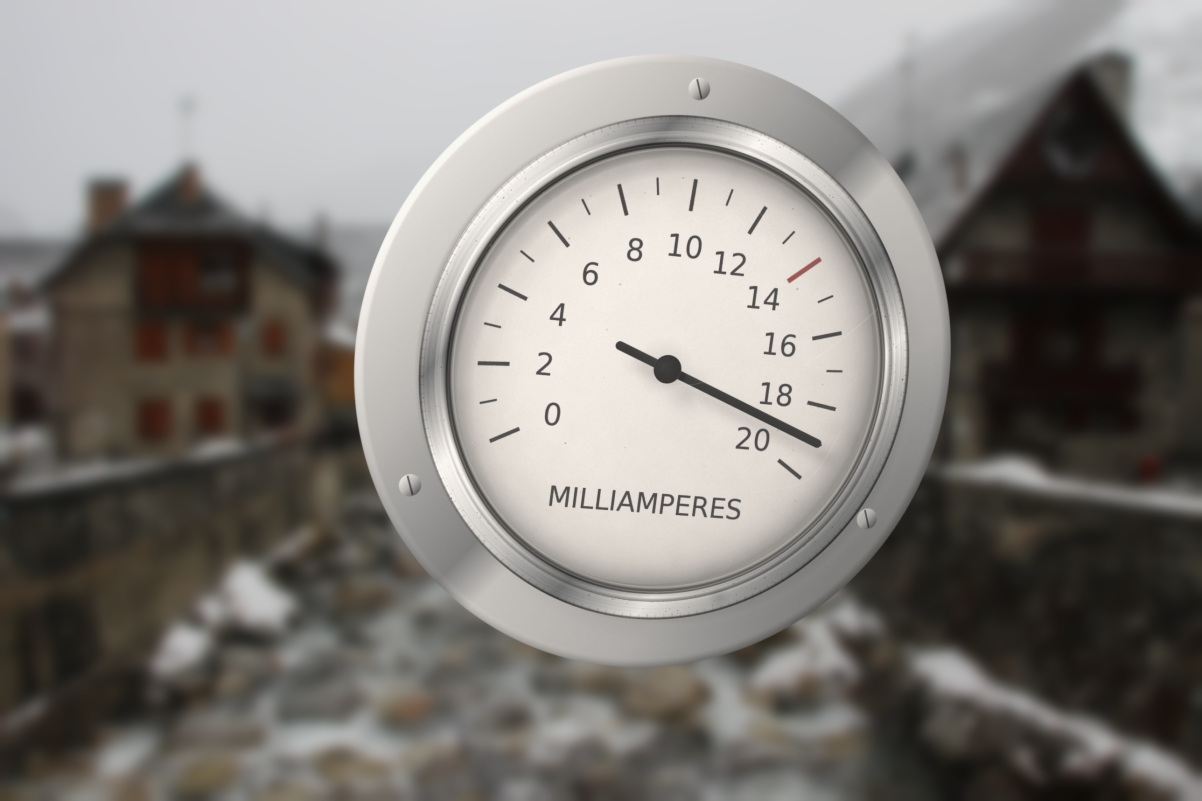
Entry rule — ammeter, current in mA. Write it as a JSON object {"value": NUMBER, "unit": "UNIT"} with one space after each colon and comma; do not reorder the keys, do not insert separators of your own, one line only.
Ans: {"value": 19, "unit": "mA"}
